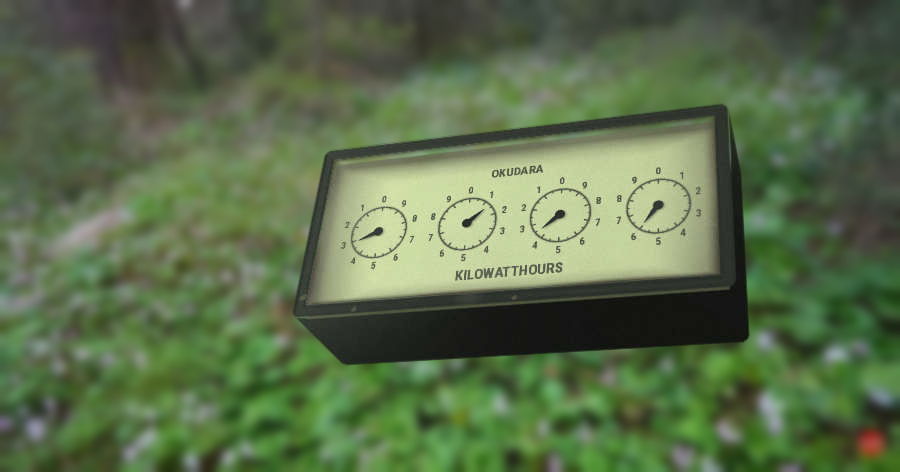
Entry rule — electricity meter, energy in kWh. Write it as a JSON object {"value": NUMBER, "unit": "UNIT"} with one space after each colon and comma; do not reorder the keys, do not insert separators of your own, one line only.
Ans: {"value": 3136, "unit": "kWh"}
